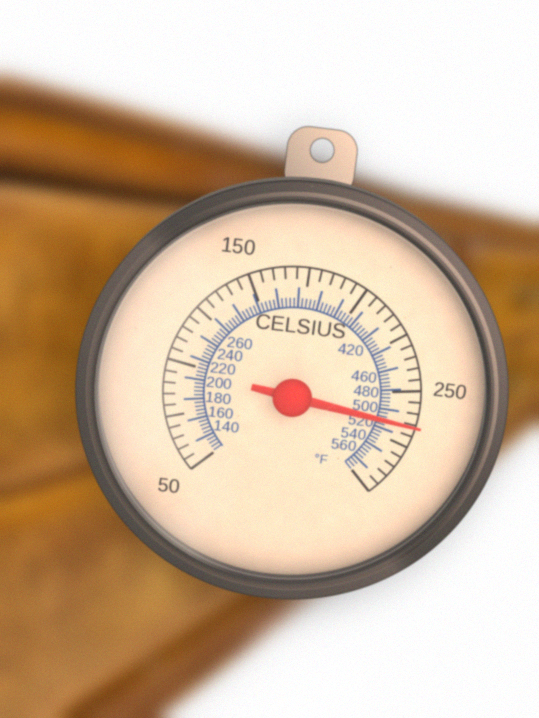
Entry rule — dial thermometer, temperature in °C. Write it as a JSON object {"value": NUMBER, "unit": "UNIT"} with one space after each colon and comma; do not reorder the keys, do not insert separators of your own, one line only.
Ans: {"value": 265, "unit": "°C"}
